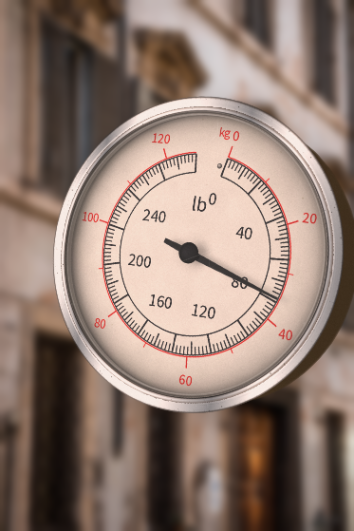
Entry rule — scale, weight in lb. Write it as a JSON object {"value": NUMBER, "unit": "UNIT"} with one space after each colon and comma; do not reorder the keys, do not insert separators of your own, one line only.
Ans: {"value": 78, "unit": "lb"}
